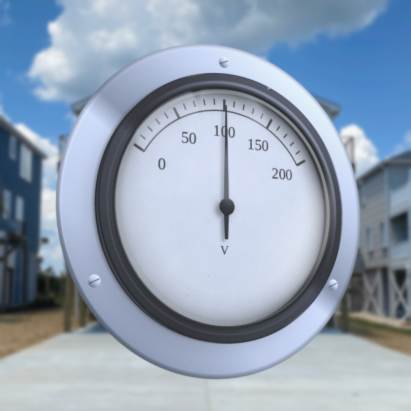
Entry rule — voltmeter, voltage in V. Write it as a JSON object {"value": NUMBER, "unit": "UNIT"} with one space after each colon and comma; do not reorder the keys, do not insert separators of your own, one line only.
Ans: {"value": 100, "unit": "V"}
